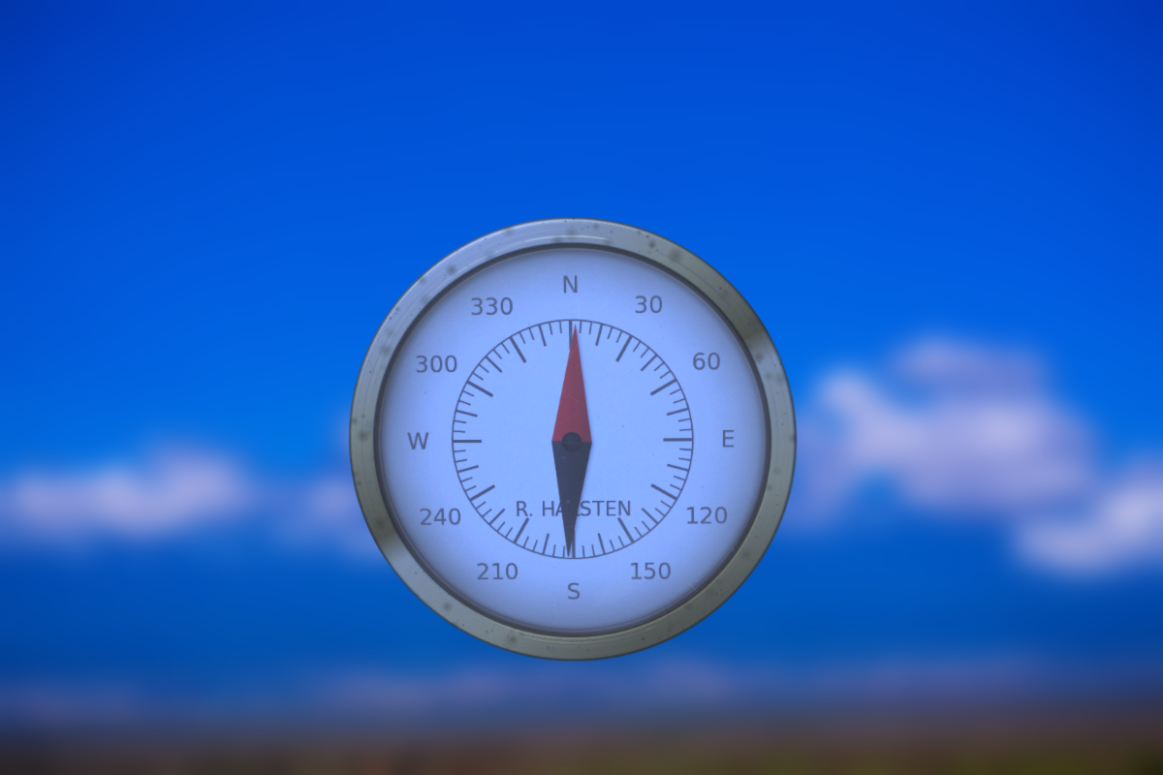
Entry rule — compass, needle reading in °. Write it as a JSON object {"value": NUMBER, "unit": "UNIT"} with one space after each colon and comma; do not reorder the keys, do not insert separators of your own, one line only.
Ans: {"value": 2.5, "unit": "°"}
